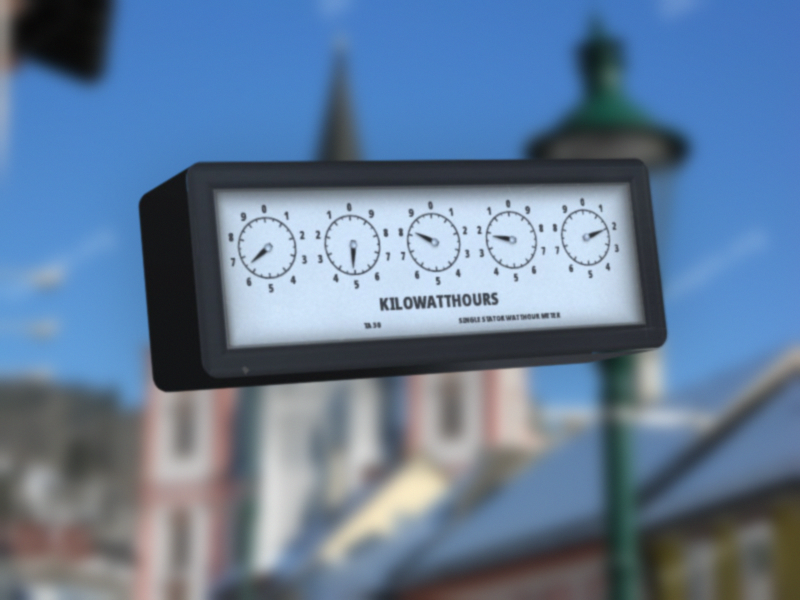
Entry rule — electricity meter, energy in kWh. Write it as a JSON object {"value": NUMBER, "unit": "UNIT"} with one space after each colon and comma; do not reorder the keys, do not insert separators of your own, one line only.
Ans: {"value": 64822, "unit": "kWh"}
